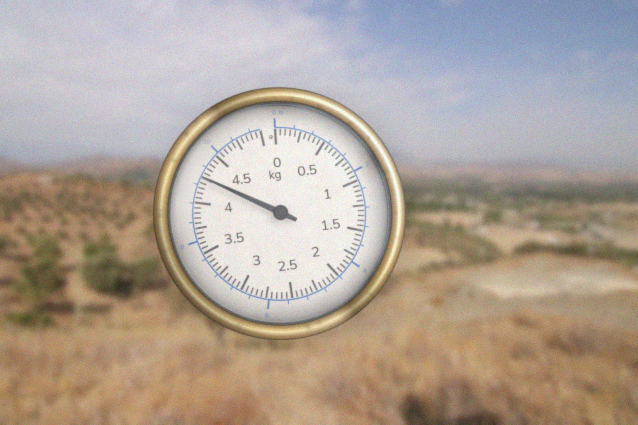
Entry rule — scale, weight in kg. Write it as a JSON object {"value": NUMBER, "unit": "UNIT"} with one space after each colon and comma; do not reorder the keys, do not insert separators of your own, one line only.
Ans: {"value": 4.25, "unit": "kg"}
